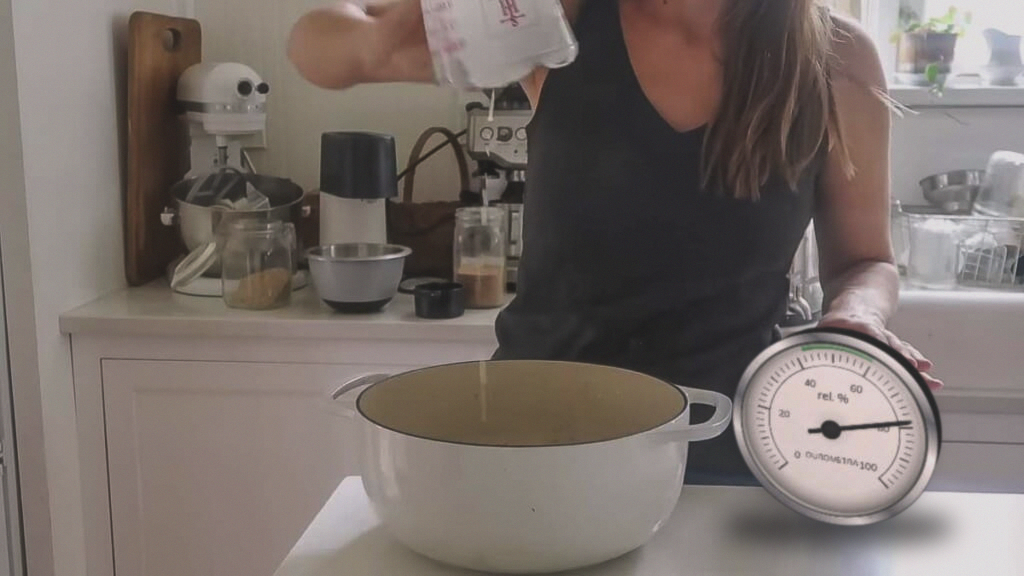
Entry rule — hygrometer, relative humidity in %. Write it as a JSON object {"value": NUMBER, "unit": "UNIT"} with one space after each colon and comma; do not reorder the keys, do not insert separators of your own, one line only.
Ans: {"value": 78, "unit": "%"}
